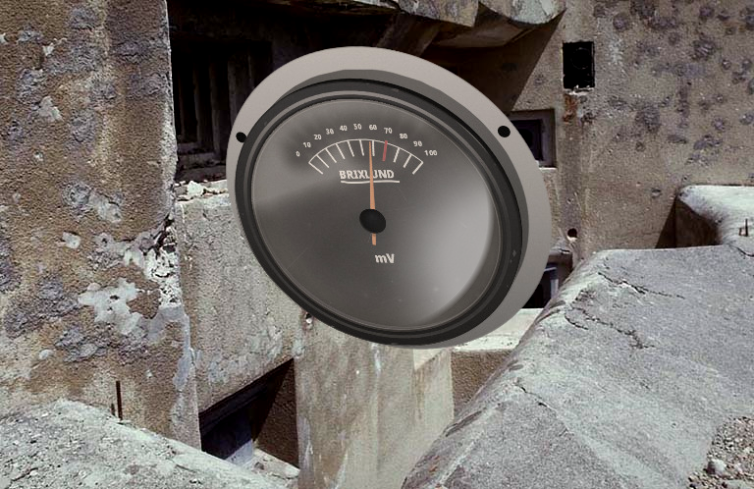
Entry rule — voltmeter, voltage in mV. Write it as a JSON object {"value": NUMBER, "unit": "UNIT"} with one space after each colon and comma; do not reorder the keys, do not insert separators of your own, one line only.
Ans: {"value": 60, "unit": "mV"}
